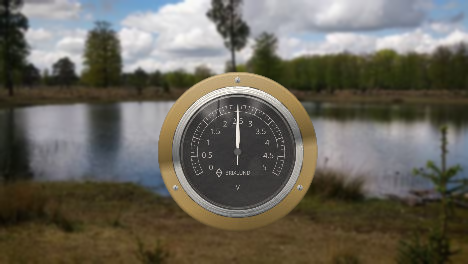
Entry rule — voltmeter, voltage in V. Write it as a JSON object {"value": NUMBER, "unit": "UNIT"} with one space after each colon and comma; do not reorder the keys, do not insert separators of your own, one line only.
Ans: {"value": 2.5, "unit": "V"}
